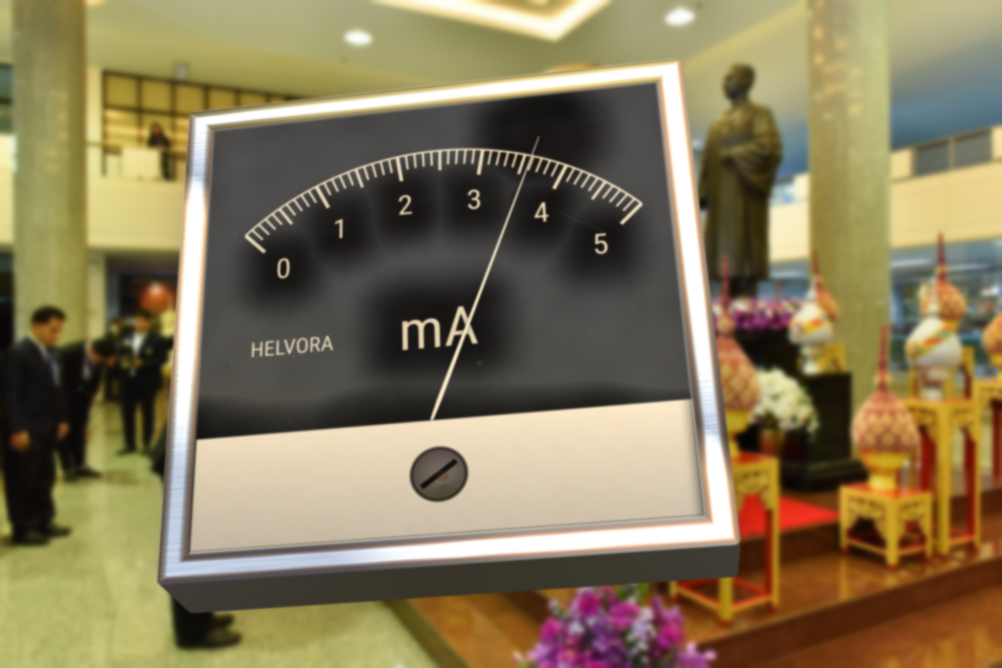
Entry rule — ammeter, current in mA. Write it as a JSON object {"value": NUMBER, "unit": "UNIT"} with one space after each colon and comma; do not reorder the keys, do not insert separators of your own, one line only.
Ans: {"value": 3.6, "unit": "mA"}
